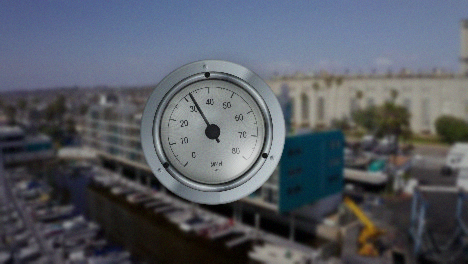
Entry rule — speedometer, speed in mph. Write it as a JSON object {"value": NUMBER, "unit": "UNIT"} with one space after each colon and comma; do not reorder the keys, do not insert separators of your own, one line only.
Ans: {"value": 32.5, "unit": "mph"}
